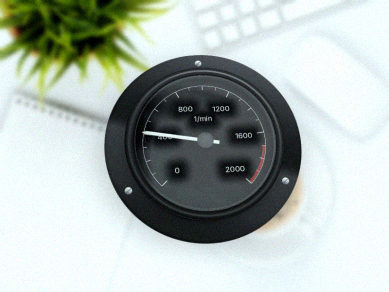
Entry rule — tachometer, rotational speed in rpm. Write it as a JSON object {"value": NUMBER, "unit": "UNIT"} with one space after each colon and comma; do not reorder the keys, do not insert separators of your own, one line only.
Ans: {"value": 400, "unit": "rpm"}
